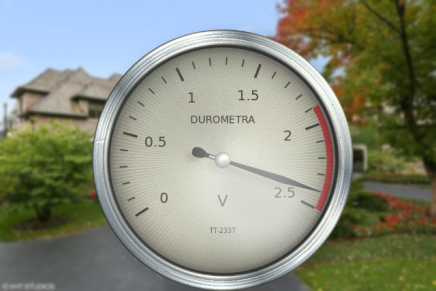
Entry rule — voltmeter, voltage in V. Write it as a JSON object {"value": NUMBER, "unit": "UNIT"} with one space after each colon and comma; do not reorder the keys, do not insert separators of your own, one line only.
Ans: {"value": 2.4, "unit": "V"}
